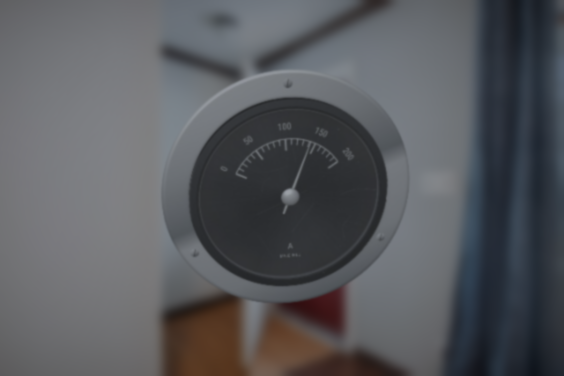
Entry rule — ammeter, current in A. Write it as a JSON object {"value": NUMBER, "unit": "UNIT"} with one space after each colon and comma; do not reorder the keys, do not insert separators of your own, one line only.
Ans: {"value": 140, "unit": "A"}
